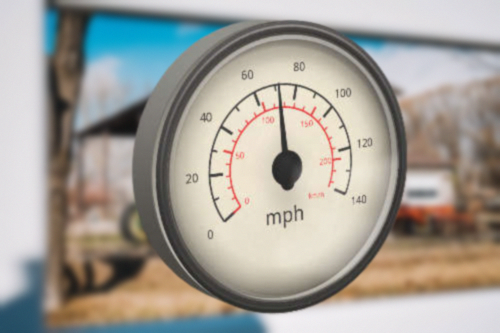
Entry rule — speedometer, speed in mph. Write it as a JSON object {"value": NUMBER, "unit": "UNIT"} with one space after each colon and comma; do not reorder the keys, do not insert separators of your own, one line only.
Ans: {"value": 70, "unit": "mph"}
